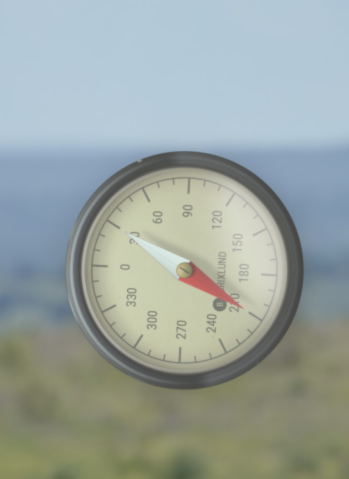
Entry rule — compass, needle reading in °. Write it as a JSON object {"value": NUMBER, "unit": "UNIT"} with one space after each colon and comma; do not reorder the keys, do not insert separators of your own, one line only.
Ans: {"value": 210, "unit": "°"}
